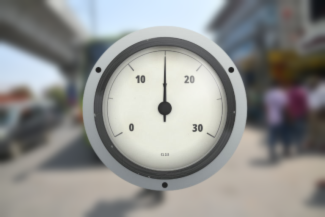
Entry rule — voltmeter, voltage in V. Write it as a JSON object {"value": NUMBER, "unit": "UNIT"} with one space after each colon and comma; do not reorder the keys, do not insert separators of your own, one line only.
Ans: {"value": 15, "unit": "V"}
